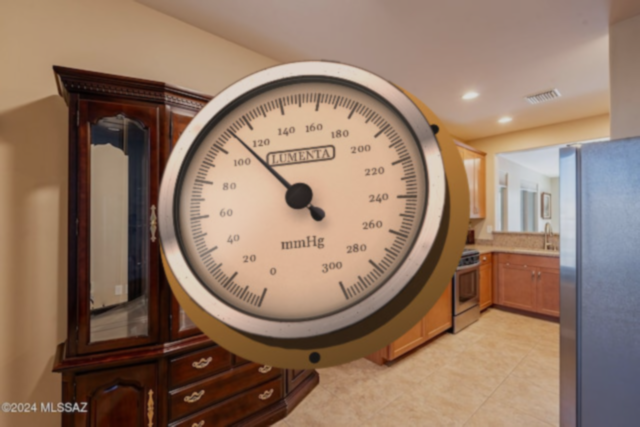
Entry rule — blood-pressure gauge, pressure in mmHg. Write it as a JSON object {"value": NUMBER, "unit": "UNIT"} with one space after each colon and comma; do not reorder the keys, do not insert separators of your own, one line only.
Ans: {"value": 110, "unit": "mmHg"}
